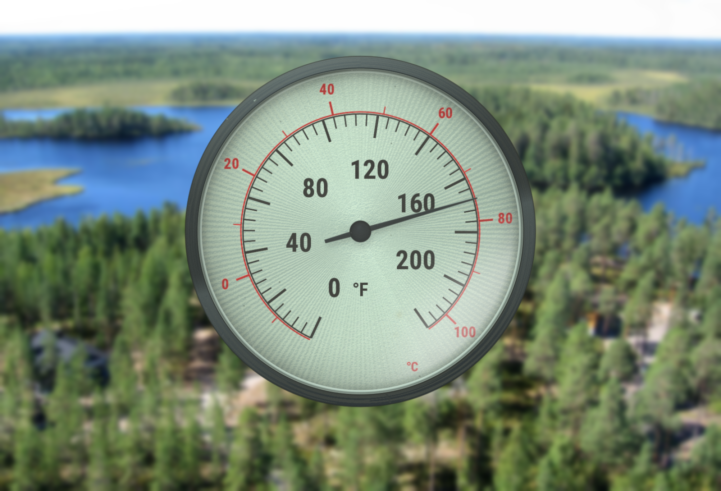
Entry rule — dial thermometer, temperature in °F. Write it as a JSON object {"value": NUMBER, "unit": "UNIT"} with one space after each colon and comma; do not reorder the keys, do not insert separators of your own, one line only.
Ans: {"value": 168, "unit": "°F"}
